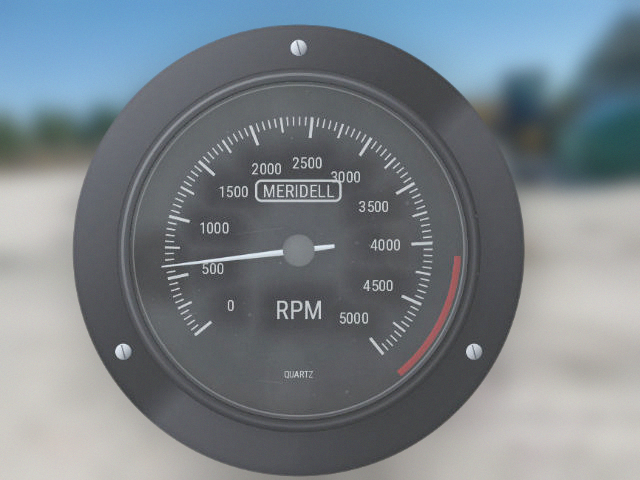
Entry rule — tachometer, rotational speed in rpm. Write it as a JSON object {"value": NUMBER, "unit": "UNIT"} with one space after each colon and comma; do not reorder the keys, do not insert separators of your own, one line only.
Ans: {"value": 600, "unit": "rpm"}
